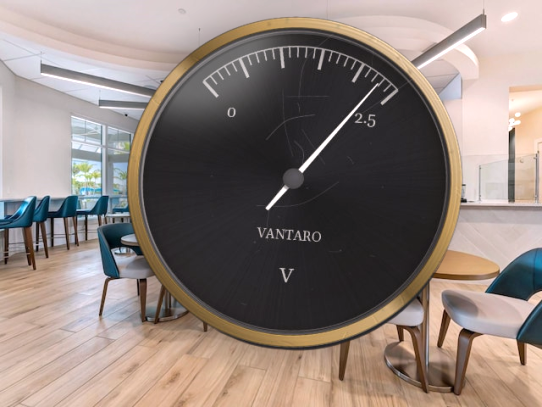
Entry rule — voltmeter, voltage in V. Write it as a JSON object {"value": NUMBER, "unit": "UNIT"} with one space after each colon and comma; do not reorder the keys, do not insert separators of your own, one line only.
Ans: {"value": 2.3, "unit": "V"}
